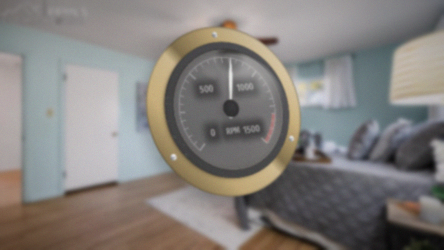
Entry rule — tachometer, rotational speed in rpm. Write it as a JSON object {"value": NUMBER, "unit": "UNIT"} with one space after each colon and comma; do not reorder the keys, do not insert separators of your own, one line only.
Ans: {"value": 800, "unit": "rpm"}
